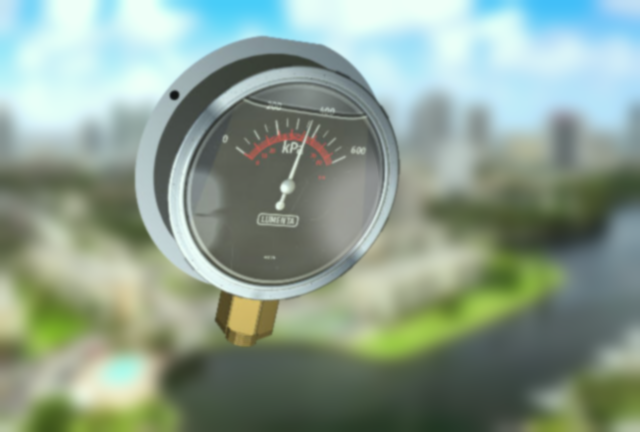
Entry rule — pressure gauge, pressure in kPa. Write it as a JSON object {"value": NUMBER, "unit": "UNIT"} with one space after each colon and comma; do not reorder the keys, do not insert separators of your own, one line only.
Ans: {"value": 350, "unit": "kPa"}
